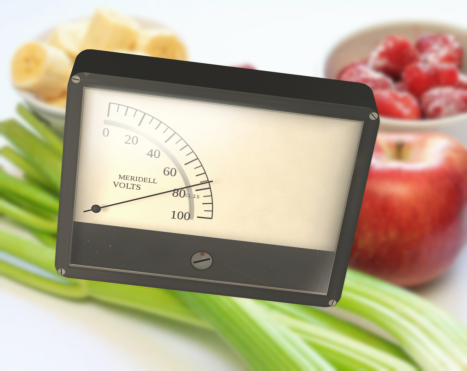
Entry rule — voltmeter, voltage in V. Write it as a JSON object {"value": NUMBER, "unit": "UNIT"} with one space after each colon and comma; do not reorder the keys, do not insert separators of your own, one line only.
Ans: {"value": 75, "unit": "V"}
